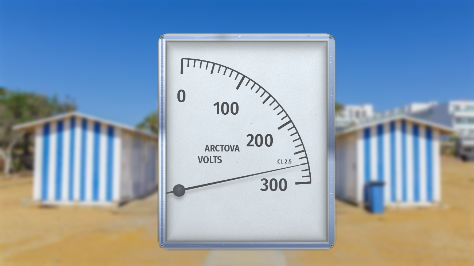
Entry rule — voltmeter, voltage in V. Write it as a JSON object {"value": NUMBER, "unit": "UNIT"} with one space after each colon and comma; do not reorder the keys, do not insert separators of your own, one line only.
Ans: {"value": 270, "unit": "V"}
